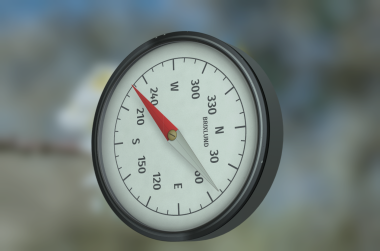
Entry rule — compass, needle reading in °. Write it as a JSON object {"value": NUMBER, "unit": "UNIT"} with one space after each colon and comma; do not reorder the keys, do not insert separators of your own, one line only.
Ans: {"value": 230, "unit": "°"}
